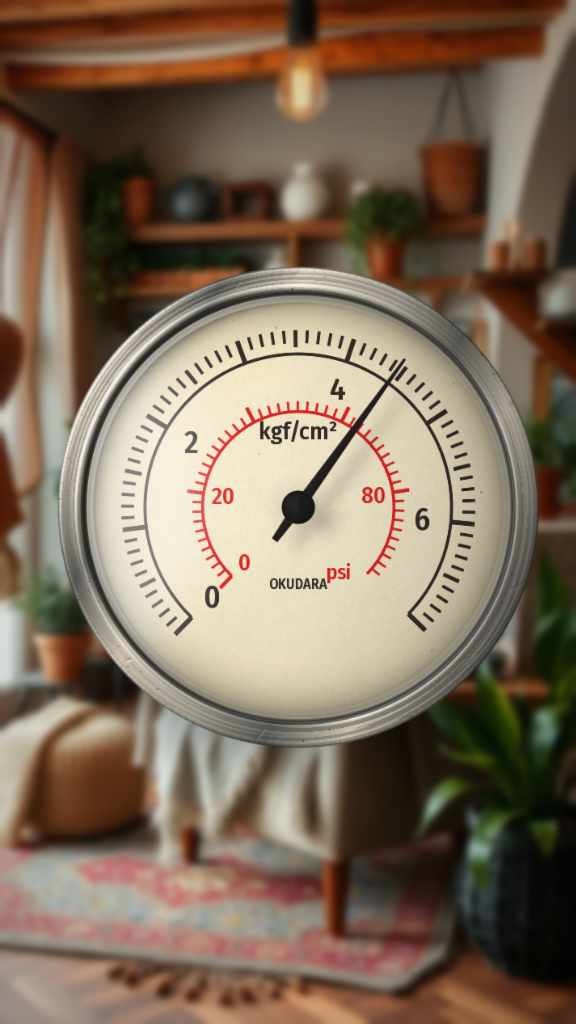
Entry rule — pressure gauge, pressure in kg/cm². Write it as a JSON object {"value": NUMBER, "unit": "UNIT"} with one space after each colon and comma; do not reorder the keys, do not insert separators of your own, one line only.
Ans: {"value": 4.45, "unit": "kg/cm²"}
